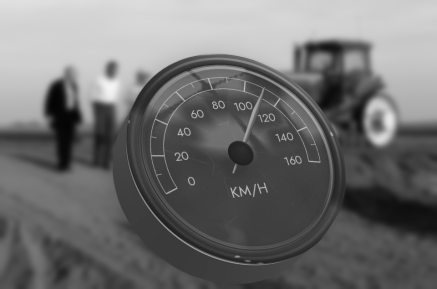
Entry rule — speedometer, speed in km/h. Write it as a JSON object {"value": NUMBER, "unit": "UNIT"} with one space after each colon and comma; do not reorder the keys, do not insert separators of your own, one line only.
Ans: {"value": 110, "unit": "km/h"}
